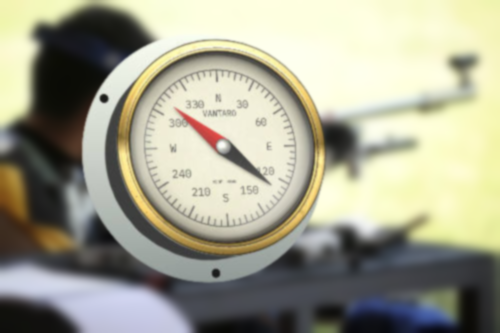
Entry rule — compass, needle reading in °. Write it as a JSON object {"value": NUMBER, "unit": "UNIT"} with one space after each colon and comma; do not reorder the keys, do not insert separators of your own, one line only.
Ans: {"value": 310, "unit": "°"}
